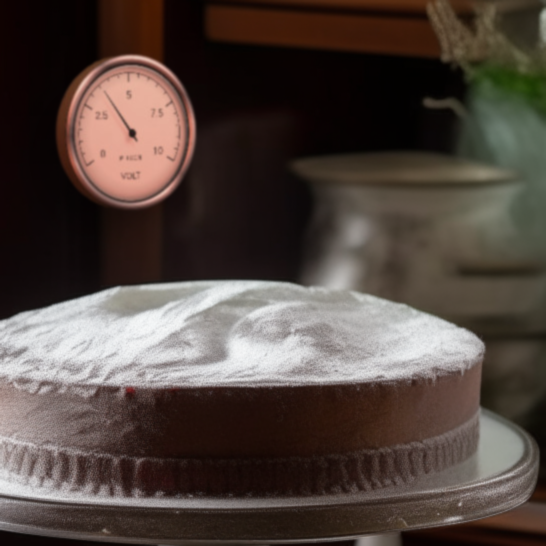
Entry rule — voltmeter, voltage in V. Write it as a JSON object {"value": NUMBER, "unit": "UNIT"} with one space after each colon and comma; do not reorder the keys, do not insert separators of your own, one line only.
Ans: {"value": 3.5, "unit": "V"}
